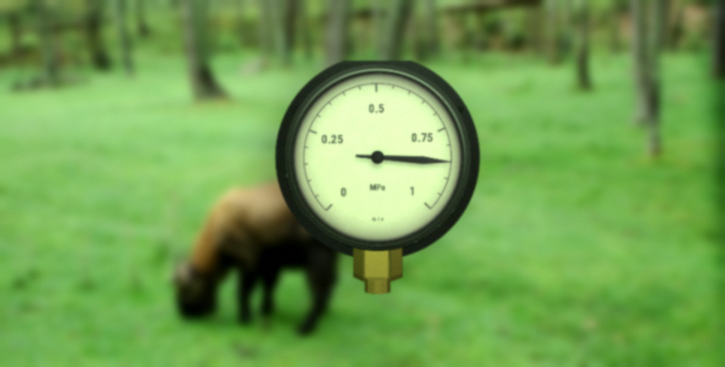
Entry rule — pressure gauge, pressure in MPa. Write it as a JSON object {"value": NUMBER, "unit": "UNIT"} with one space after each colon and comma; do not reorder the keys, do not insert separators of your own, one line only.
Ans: {"value": 0.85, "unit": "MPa"}
